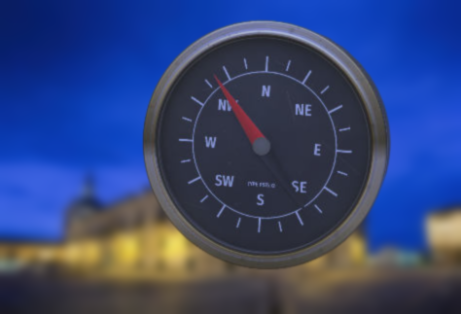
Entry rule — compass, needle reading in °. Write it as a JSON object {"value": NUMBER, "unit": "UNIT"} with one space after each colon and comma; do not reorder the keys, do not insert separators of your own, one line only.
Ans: {"value": 322.5, "unit": "°"}
